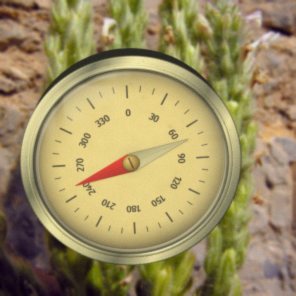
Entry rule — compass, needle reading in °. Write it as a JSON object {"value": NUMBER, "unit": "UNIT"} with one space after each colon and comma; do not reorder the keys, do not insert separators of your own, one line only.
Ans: {"value": 250, "unit": "°"}
